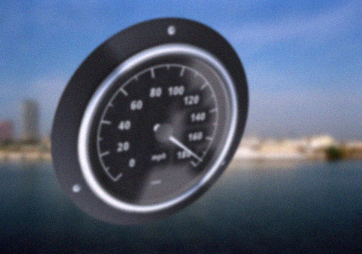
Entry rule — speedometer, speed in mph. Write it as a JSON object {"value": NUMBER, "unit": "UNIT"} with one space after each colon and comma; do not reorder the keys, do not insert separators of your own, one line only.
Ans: {"value": 175, "unit": "mph"}
